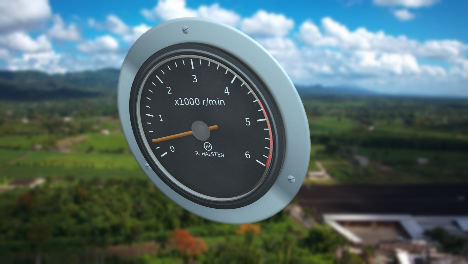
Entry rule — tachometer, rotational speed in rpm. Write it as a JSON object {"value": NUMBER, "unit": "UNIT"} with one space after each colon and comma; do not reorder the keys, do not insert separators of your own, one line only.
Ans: {"value": 400, "unit": "rpm"}
